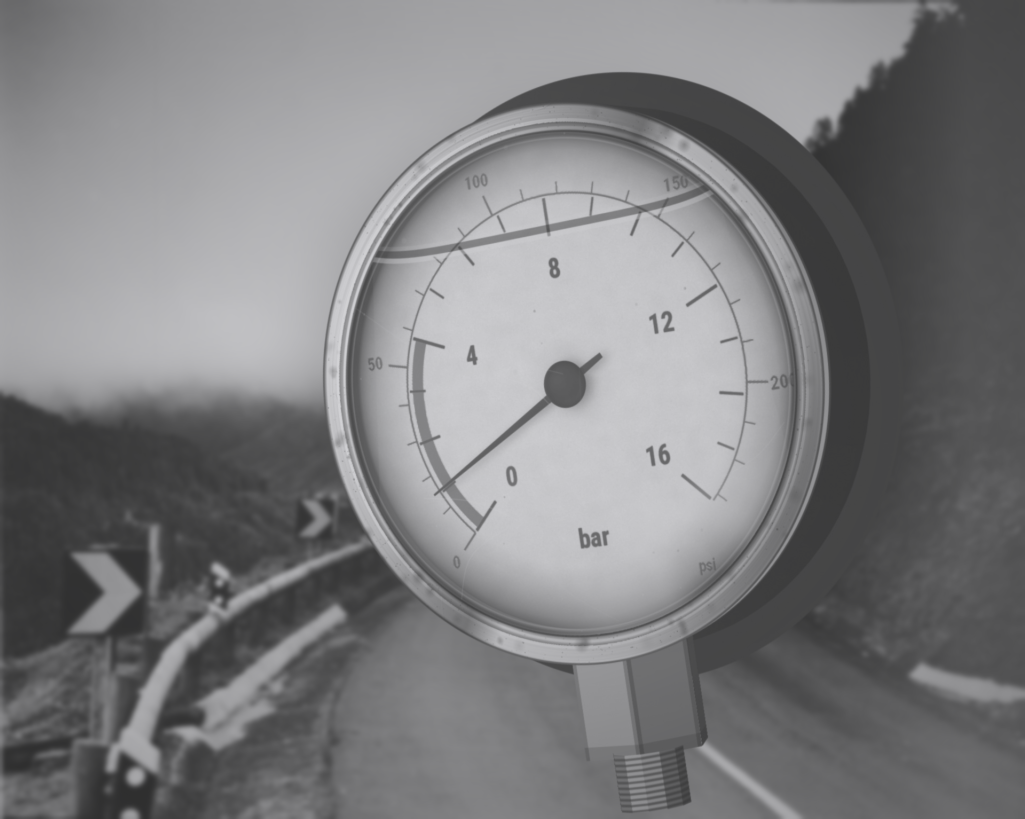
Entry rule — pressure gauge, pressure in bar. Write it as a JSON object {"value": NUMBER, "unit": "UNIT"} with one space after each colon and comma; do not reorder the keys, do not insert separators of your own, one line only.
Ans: {"value": 1, "unit": "bar"}
